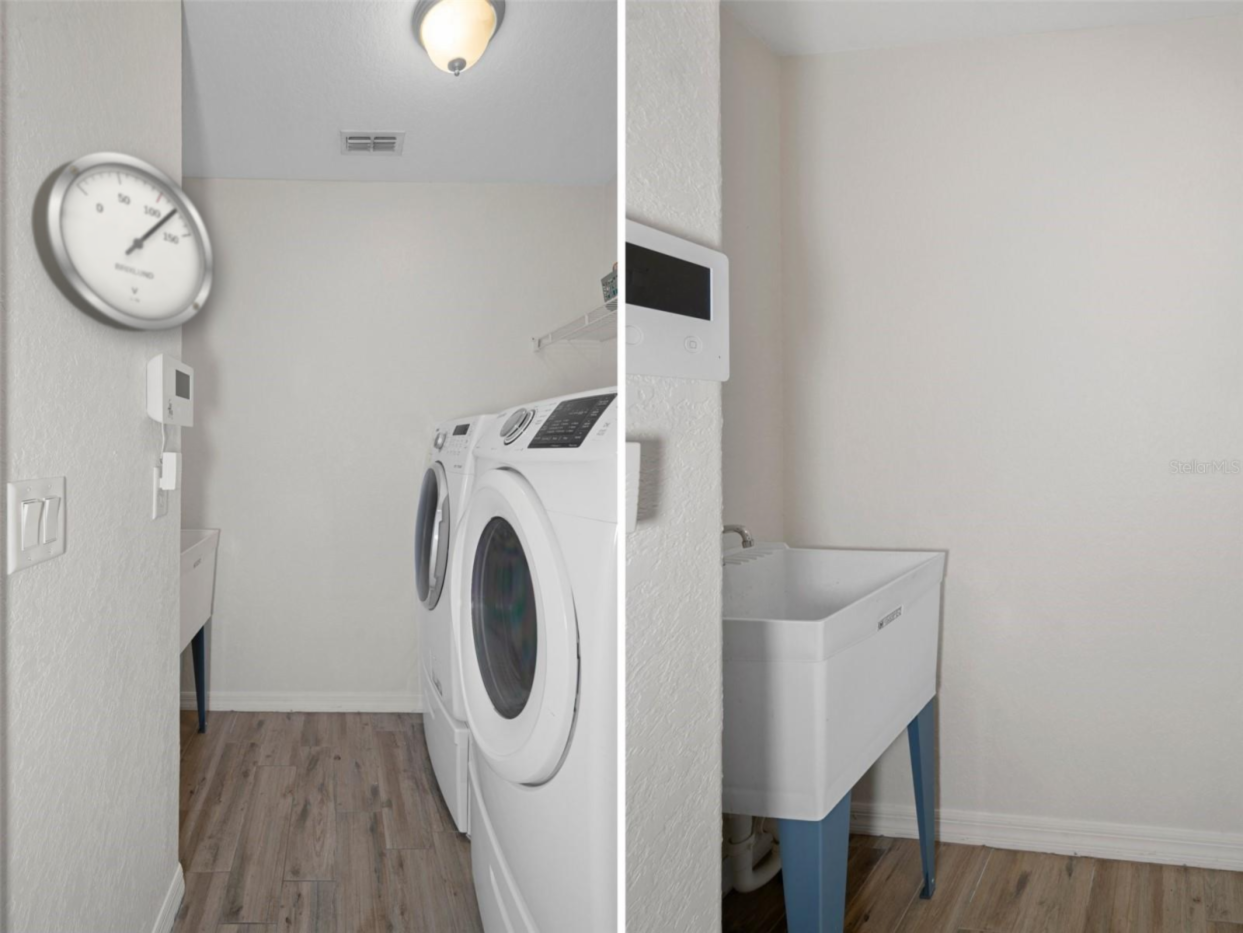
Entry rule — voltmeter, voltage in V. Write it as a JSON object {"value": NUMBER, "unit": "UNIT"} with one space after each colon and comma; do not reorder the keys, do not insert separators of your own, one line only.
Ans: {"value": 120, "unit": "V"}
